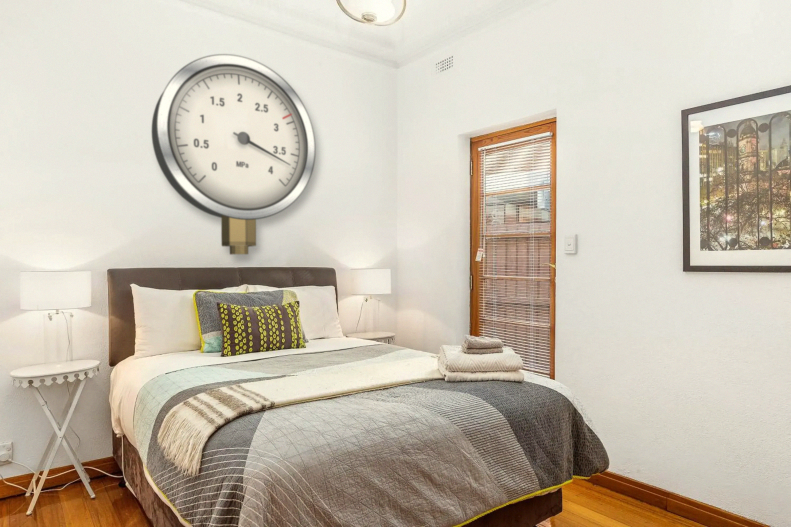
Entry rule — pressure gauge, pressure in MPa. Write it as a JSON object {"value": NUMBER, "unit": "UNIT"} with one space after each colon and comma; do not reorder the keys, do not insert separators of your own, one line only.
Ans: {"value": 3.7, "unit": "MPa"}
